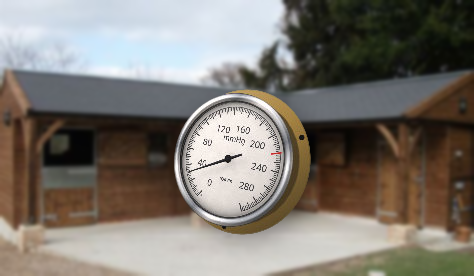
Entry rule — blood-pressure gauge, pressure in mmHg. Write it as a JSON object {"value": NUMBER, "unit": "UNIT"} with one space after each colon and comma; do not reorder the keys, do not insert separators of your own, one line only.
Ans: {"value": 30, "unit": "mmHg"}
